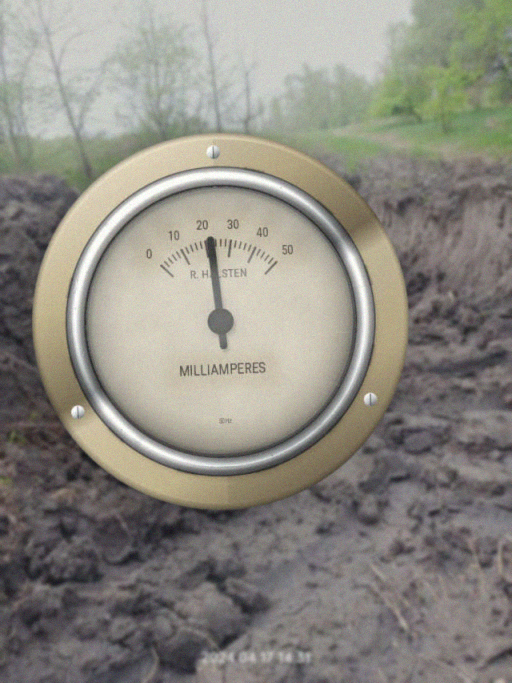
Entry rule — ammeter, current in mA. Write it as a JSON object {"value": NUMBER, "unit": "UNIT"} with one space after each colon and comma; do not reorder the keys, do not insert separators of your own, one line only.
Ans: {"value": 22, "unit": "mA"}
